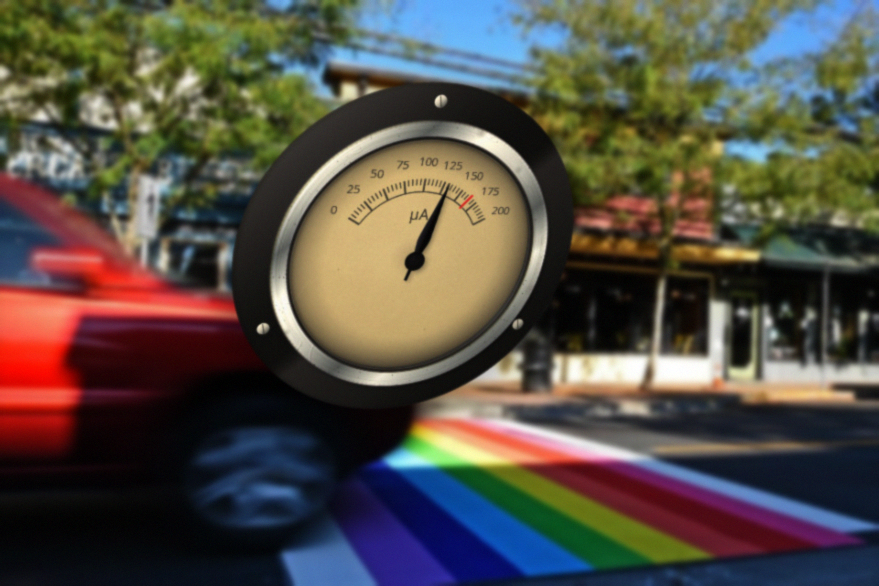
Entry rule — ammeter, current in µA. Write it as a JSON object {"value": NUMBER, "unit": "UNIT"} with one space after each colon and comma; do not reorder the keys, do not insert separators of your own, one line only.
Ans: {"value": 125, "unit": "µA"}
